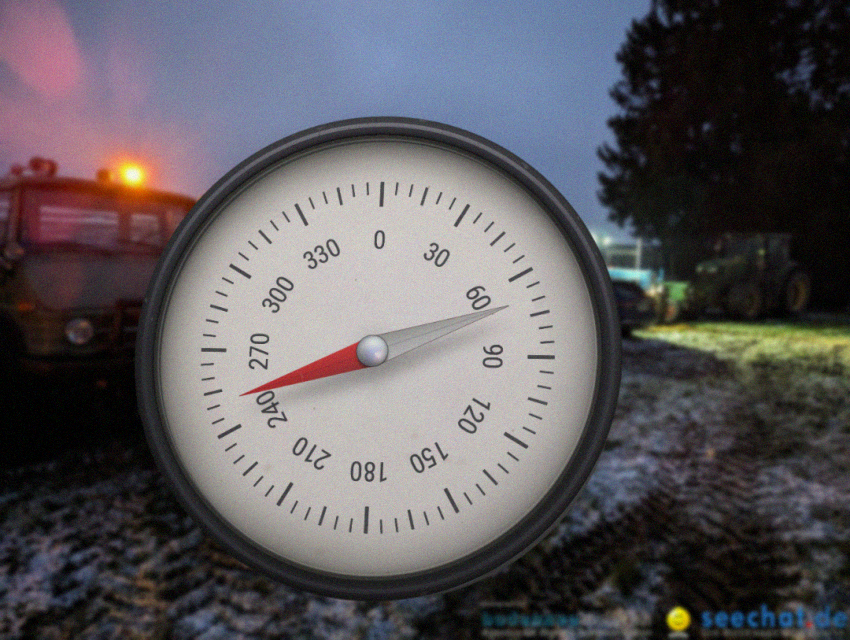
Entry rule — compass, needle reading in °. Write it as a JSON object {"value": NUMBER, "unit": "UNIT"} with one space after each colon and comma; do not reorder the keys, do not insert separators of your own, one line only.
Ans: {"value": 250, "unit": "°"}
